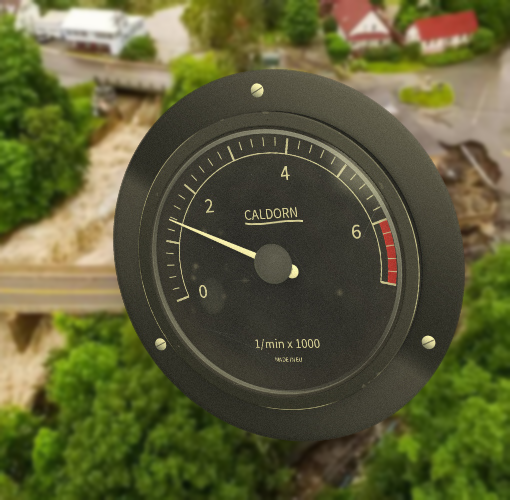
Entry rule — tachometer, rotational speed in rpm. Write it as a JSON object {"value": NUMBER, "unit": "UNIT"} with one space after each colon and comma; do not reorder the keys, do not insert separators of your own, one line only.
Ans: {"value": 1400, "unit": "rpm"}
